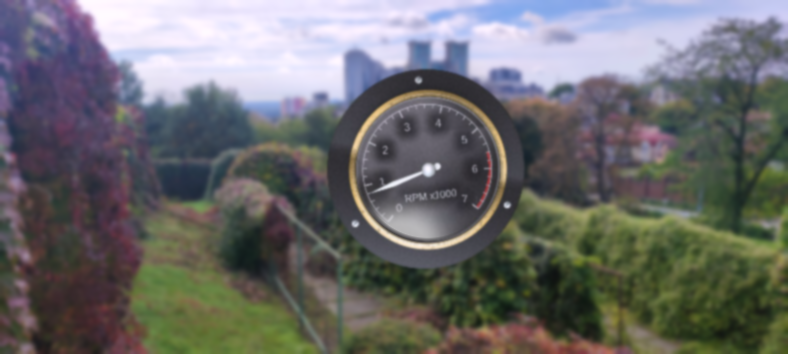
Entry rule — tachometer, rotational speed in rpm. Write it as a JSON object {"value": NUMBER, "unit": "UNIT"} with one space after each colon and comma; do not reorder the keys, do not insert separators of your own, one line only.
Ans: {"value": 800, "unit": "rpm"}
